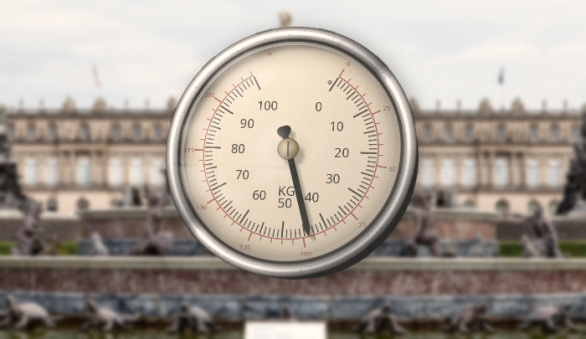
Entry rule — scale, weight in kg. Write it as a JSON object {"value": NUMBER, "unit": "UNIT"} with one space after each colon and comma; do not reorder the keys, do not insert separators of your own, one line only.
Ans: {"value": 44, "unit": "kg"}
